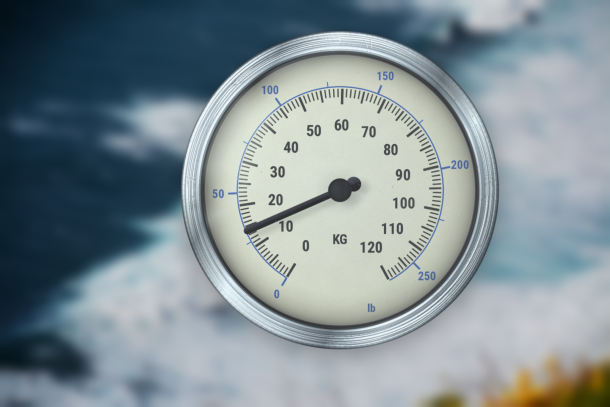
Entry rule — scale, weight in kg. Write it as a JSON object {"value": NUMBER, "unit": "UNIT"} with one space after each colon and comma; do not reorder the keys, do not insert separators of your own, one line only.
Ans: {"value": 14, "unit": "kg"}
